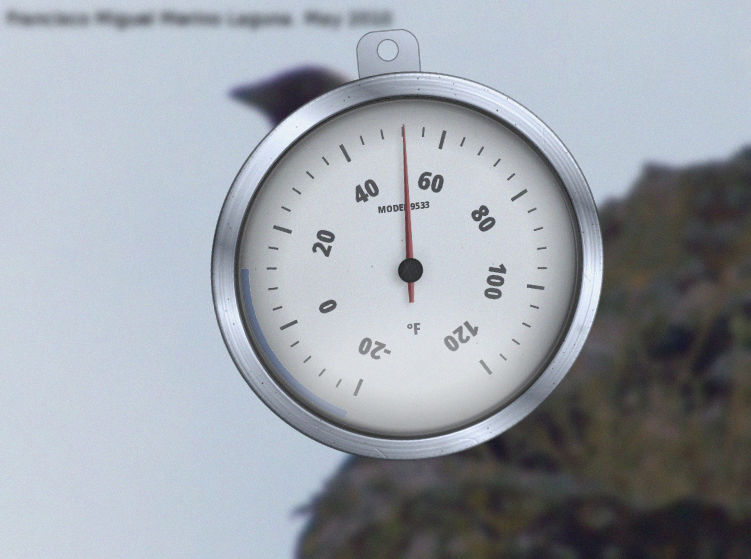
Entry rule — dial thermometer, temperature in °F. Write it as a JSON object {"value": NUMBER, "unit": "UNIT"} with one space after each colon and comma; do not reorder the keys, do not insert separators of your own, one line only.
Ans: {"value": 52, "unit": "°F"}
